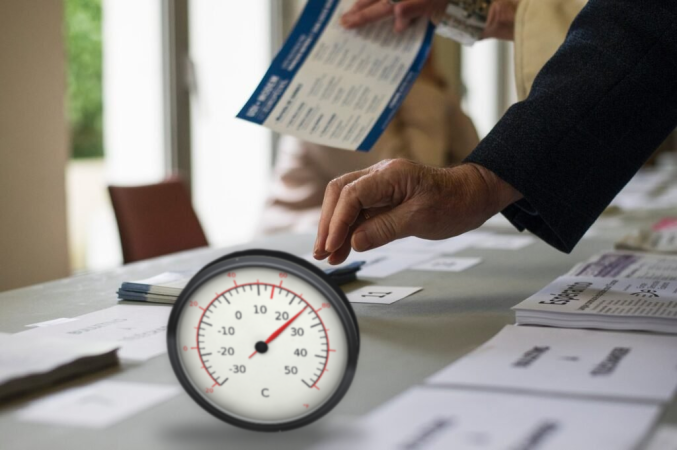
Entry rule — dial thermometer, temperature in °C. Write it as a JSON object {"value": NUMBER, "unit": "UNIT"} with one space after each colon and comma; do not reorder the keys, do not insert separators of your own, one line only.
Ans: {"value": 24, "unit": "°C"}
